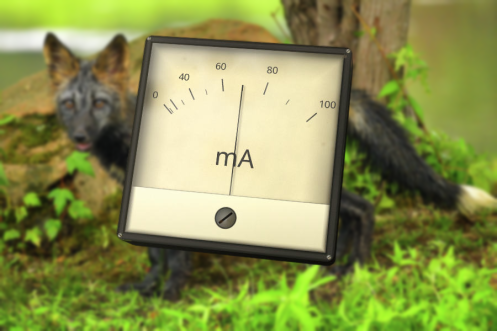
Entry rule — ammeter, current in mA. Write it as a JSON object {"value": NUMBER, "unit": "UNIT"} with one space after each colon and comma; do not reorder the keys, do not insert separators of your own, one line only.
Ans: {"value": 70, "unit": "mA"}
